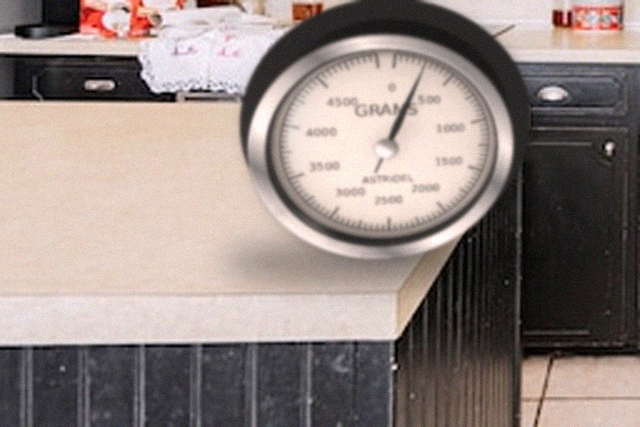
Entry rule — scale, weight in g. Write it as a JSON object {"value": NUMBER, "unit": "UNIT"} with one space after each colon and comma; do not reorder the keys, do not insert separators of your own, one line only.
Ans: {"value": 250, "unit": "g"}
